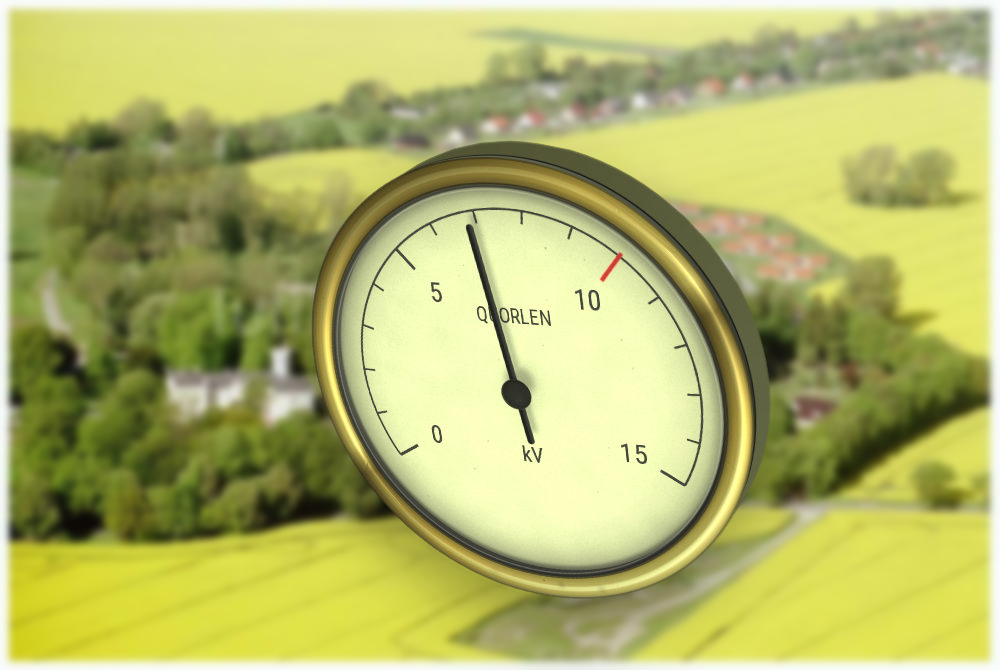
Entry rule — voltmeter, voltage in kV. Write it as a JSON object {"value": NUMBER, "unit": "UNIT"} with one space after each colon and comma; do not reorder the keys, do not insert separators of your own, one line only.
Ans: {"value": 7, "unit": "kV"}
